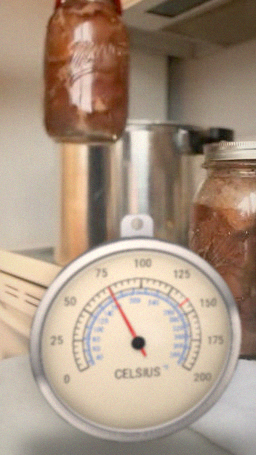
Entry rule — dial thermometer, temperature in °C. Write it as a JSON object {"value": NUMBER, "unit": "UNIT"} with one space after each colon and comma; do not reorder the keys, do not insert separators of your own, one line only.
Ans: {"value": 75, "unit": "°C"}
